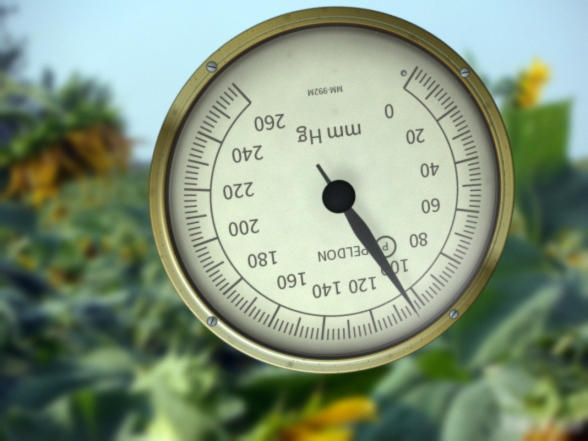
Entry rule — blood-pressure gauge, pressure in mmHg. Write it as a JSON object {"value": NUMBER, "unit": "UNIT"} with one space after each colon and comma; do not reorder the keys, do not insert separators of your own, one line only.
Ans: {"value": 104, "unit": "mmHg"}
